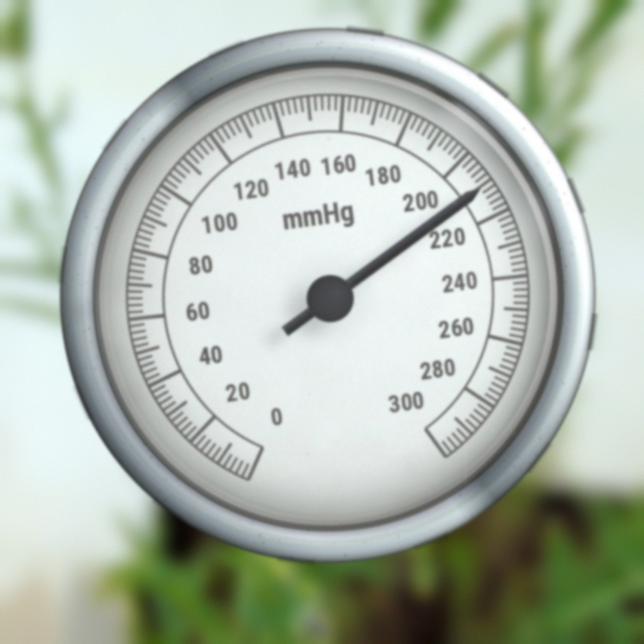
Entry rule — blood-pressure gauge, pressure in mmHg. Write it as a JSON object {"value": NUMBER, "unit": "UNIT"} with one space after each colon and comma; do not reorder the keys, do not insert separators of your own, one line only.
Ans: {"value": 210, "unit": "mmHg"}
